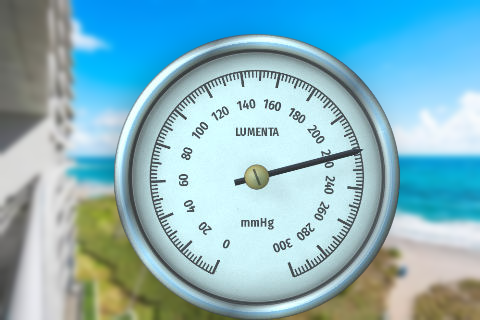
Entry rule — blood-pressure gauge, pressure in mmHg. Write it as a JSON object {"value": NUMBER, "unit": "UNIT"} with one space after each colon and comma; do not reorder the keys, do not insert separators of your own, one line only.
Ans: {"value": 220, "unit": "mmHg"}
